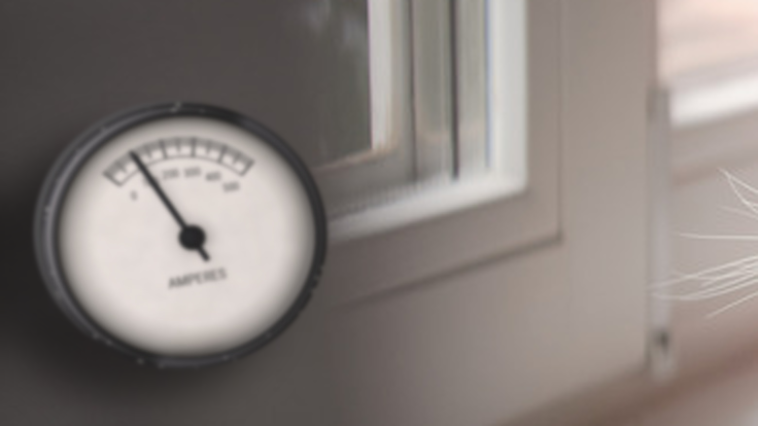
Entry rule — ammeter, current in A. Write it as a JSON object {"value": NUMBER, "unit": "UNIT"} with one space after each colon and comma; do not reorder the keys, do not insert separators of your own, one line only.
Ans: {"value": 100, "unit": "A"}
